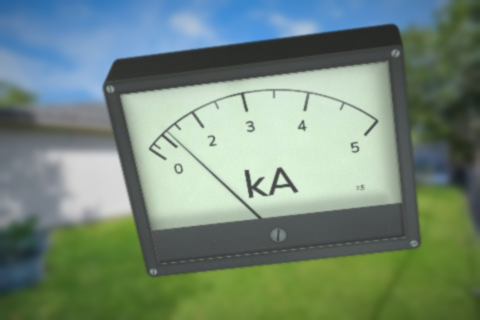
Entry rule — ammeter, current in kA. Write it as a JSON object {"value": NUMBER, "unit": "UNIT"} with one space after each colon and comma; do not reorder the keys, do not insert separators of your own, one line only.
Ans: {"value": 1.25, "unit": "kA"}
